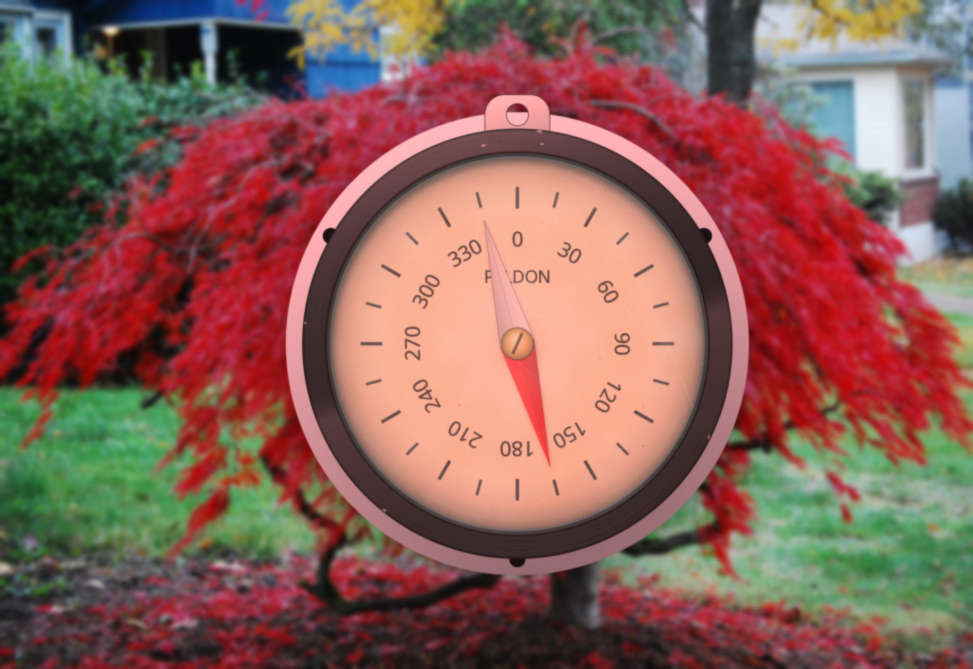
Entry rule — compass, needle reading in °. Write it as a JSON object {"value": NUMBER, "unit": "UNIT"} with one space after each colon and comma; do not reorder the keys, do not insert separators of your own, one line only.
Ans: {"value": 165, "unit": "°"}
